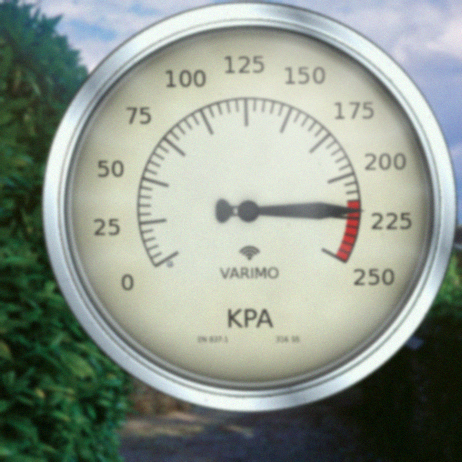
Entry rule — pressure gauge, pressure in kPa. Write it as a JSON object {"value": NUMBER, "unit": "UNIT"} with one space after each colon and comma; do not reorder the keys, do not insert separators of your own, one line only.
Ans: {"value": 220, "unit": "kPa"}
